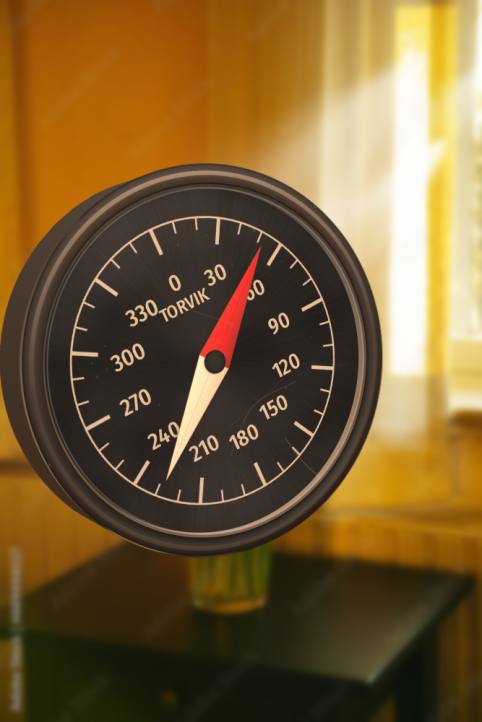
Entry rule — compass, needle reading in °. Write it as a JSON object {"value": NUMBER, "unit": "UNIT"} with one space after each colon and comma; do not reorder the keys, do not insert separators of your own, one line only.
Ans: {"value": 50, "unit": "°"}
